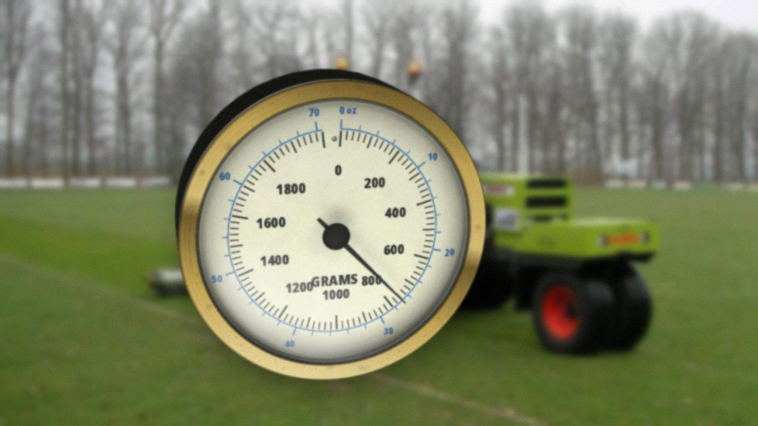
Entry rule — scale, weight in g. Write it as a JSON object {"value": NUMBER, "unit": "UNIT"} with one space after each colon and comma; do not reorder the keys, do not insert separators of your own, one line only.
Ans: {"value": 760, "unit": "g"}
